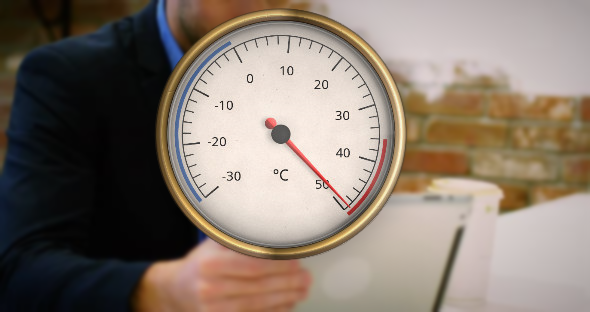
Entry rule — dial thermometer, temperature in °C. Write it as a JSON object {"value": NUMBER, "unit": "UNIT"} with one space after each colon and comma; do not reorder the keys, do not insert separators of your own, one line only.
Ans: {"value": 49, "unit": "°C"}
